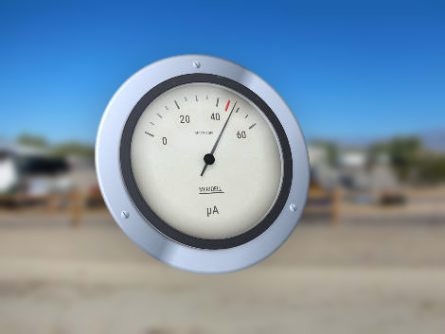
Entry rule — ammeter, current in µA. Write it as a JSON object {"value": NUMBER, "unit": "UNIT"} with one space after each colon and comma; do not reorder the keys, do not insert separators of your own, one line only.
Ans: {"value": 47.5, "unit": "µA"}
